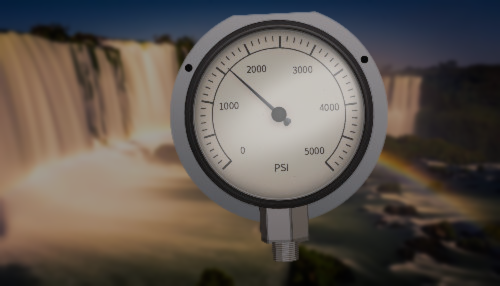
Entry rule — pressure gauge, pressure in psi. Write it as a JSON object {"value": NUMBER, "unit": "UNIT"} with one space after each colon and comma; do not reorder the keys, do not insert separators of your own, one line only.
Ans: {"value": 1600, "unit": "psi"}
